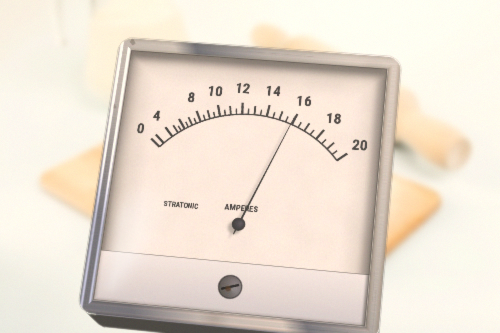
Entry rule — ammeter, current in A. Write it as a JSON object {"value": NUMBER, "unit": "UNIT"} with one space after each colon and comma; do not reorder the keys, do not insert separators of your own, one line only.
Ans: {"value": 16, "unit": "A"}
